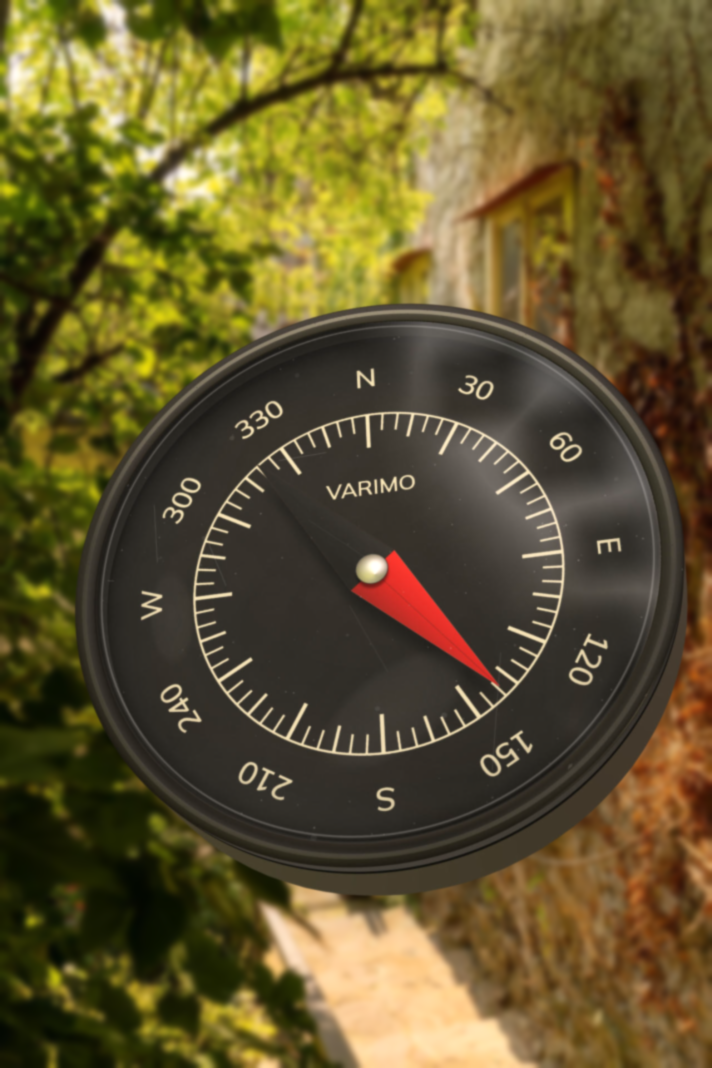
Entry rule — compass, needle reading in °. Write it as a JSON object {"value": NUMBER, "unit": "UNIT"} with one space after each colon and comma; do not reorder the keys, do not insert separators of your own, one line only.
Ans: {"value": 140, "unit": "°"}
